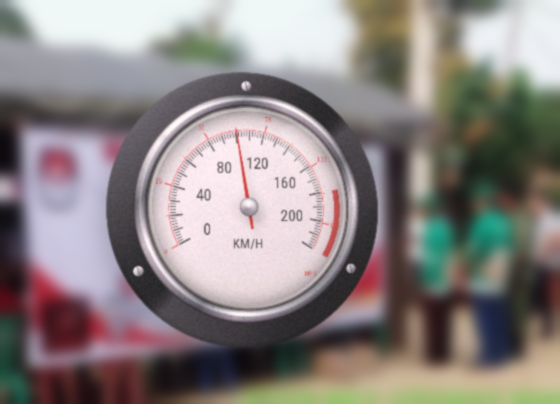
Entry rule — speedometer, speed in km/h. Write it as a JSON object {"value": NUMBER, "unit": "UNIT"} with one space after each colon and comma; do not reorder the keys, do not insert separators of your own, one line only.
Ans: {"value": 100, "unit": "km/h"}
